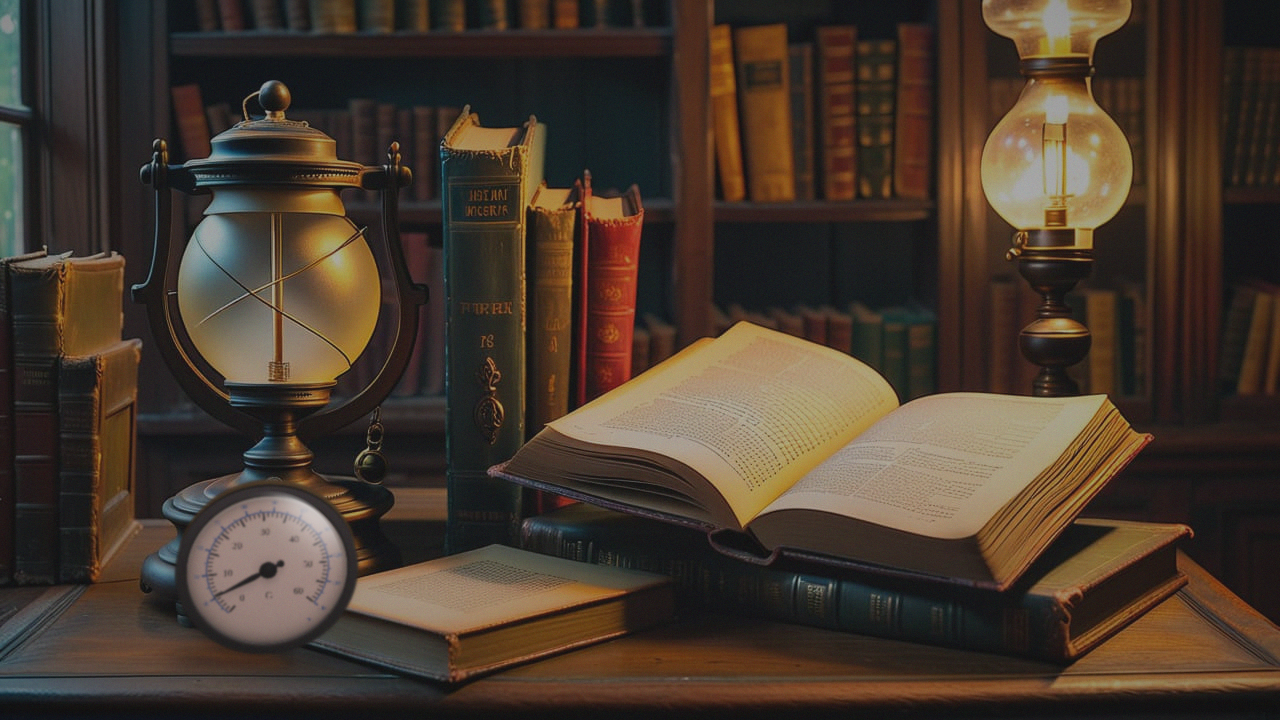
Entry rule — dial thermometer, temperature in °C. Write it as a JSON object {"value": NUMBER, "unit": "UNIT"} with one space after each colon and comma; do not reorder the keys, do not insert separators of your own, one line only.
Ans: {"value": 5, "unit": "°C"}
